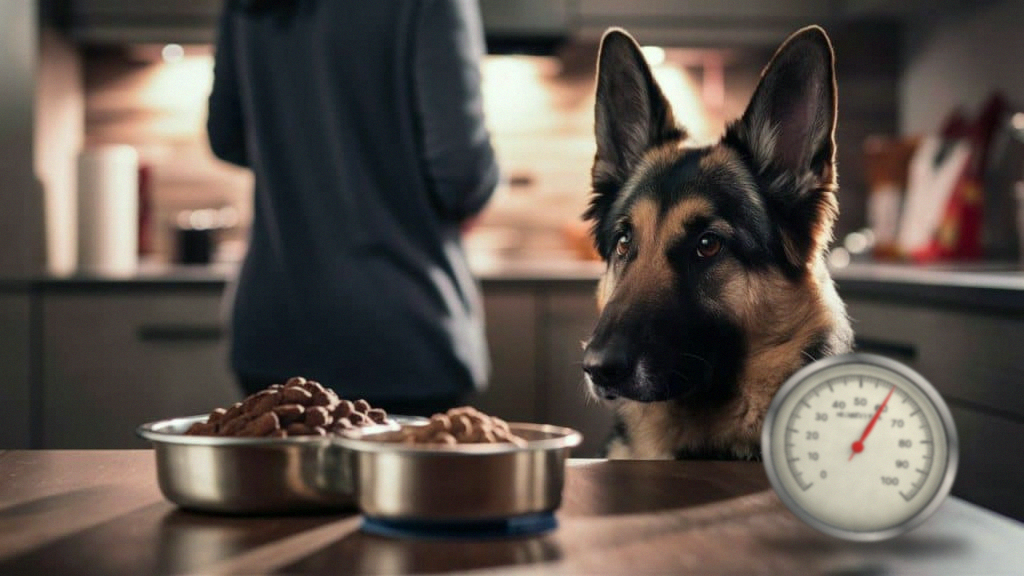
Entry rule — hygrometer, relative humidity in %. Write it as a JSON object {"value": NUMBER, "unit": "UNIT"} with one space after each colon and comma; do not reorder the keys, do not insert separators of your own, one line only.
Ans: {"value": 60, "unit": "%"}
